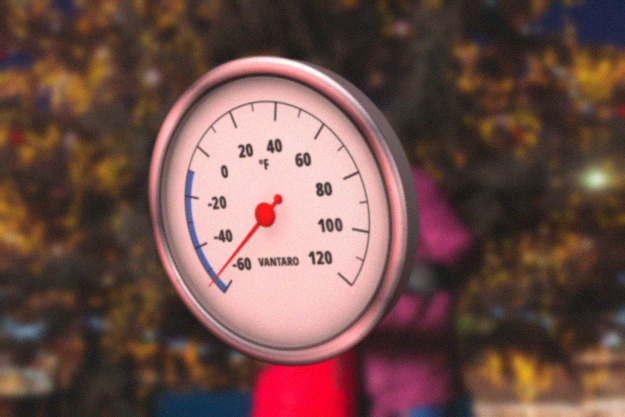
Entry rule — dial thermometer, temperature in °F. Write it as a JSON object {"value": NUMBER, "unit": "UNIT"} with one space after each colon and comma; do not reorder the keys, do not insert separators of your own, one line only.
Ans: {"value": -55, "unit": "°F"}
